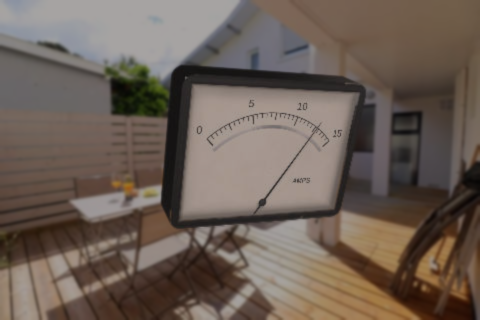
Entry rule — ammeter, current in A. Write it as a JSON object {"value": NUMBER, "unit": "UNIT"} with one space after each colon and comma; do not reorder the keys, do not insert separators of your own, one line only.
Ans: {"value": 12.5, "unit": "A"}
